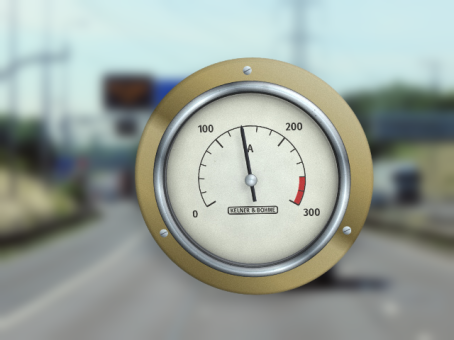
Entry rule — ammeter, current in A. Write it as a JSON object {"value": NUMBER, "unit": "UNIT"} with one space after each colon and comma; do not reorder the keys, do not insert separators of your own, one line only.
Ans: {"value": 140, "unit": "A"}
